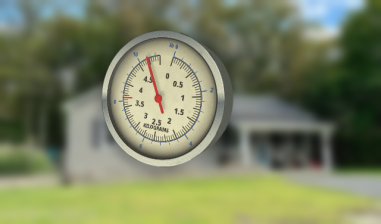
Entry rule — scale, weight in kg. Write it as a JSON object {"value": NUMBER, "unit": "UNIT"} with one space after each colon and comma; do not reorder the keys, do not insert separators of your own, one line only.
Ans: {"value": 4.75, "unit": "kg"}
